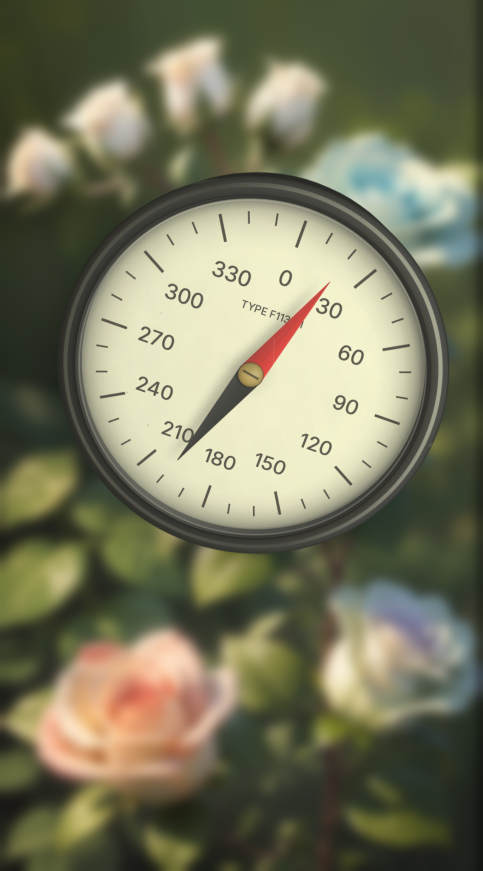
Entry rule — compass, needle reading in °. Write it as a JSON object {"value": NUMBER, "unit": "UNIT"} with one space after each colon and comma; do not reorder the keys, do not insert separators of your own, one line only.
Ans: {"value": 20, "unit": "°"}
